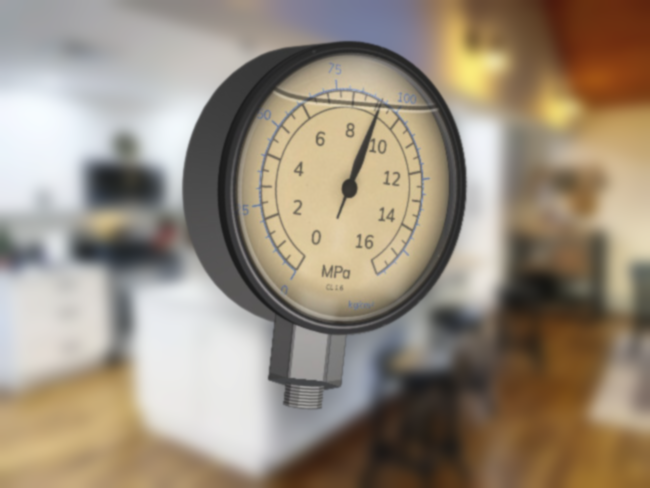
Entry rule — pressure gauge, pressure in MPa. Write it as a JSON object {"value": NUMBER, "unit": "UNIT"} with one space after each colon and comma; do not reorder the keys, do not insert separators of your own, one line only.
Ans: {"value": 9, "unit": "MPa"}
